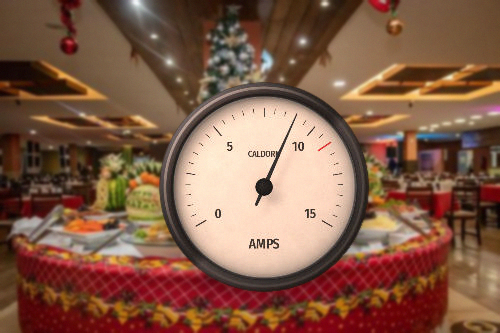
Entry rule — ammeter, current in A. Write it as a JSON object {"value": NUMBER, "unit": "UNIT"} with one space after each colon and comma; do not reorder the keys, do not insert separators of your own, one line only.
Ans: {"value": 9, "unit": "A"}
